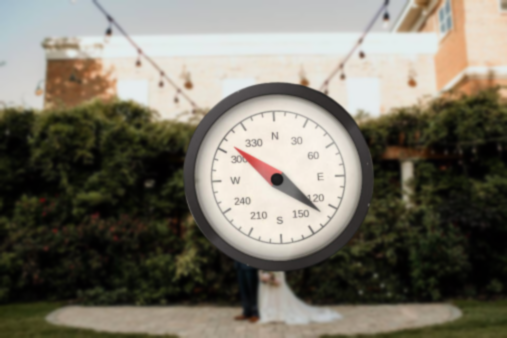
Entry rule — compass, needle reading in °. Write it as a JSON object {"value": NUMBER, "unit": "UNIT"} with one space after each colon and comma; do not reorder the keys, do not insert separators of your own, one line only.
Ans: {"value": 310, "unit": "°"}
